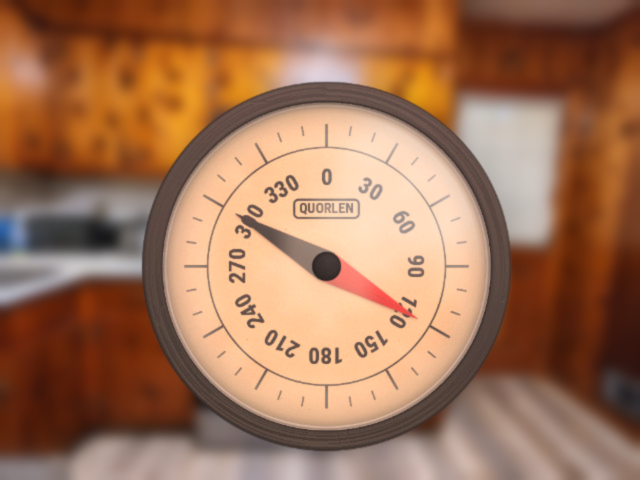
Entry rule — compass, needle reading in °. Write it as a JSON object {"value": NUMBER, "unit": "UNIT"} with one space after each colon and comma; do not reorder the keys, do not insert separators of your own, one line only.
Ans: {"value": 120, "unit": "°"}
